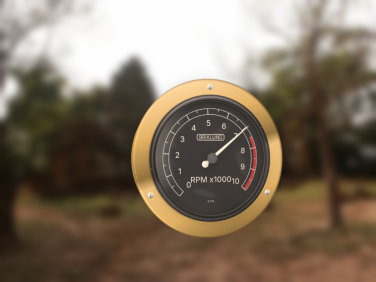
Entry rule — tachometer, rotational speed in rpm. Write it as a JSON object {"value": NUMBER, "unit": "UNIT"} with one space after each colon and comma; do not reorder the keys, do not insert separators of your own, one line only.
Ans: {"value": 7000, "unit": "rpm"}
